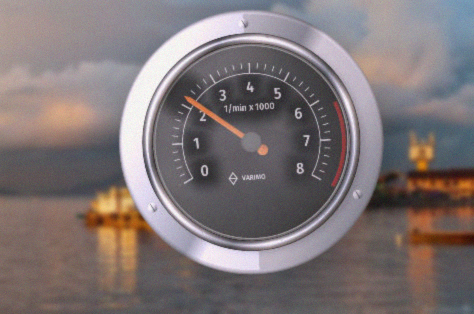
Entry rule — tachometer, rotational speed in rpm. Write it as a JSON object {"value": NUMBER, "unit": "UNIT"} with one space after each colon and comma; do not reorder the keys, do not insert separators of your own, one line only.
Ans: {"value": 2200, "unit": "rpm"}
